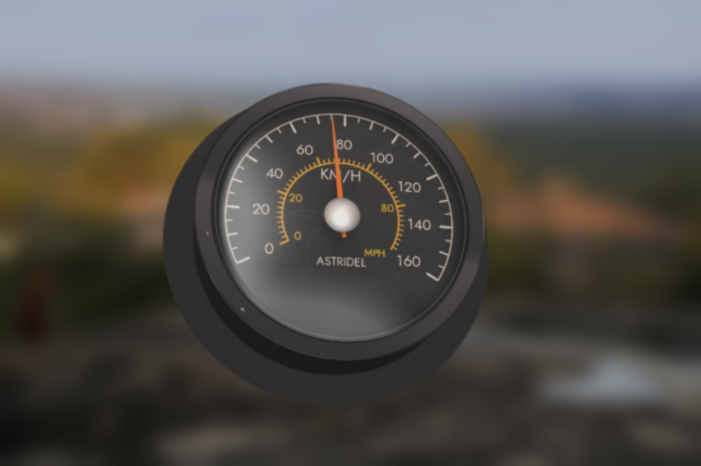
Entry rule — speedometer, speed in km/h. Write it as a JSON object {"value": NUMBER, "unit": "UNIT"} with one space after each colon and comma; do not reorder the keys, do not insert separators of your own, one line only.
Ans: {"value": 75, "unit": "km/h"}
